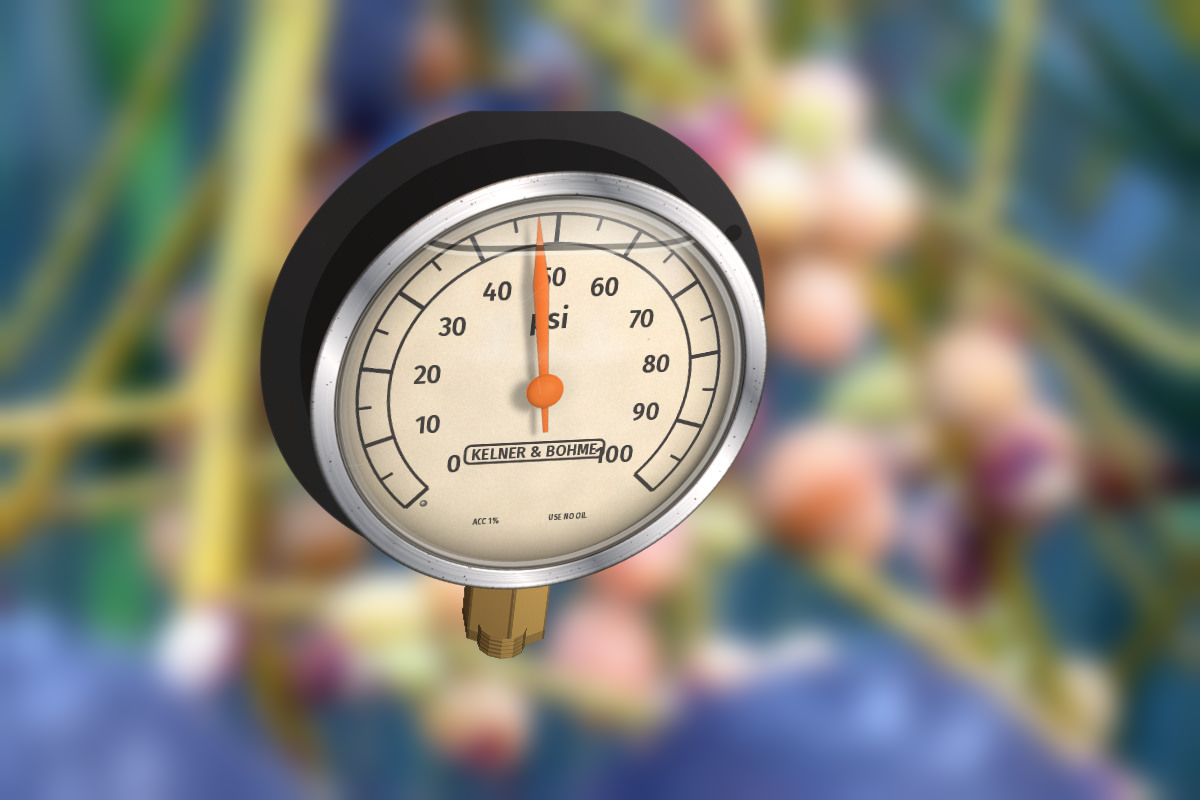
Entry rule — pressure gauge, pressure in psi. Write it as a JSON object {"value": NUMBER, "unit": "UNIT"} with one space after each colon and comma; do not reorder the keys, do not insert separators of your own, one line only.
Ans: {"value": 47.5, "unit": "psi"}
